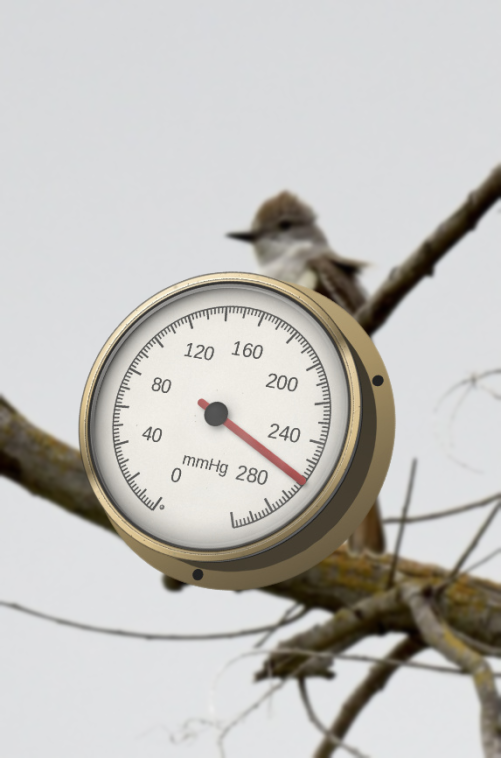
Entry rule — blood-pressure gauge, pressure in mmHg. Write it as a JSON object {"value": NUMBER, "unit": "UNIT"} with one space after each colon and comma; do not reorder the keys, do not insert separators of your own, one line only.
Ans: {"value": 260, "unit": "mmHg"}
